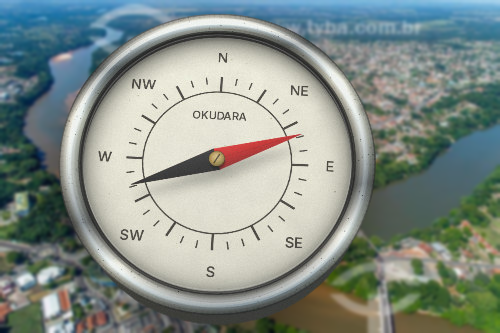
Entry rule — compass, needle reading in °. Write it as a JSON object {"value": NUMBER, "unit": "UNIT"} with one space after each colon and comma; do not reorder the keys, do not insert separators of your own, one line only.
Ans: {"value": 70, "unit": "°"}
